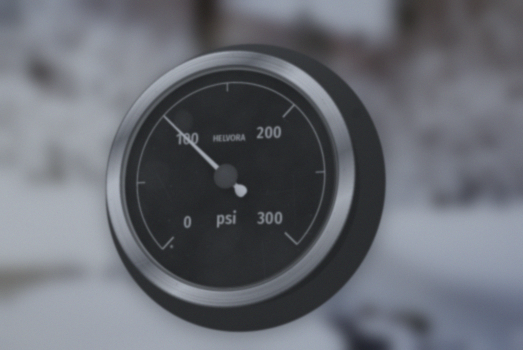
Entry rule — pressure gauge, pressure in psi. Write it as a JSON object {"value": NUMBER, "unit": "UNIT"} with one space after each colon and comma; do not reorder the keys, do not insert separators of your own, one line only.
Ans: {"value": 100, "unit": "psi"}
